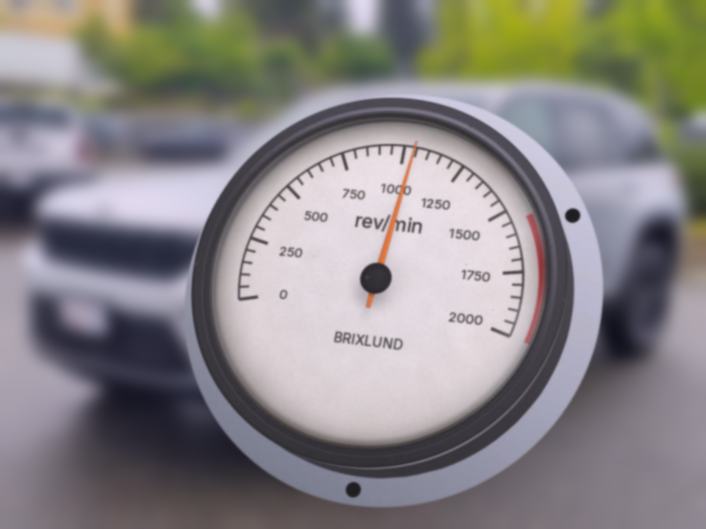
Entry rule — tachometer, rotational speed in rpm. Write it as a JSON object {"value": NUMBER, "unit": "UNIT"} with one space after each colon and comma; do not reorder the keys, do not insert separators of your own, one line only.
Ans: {"value": 1050, "unit": "rpm"}
